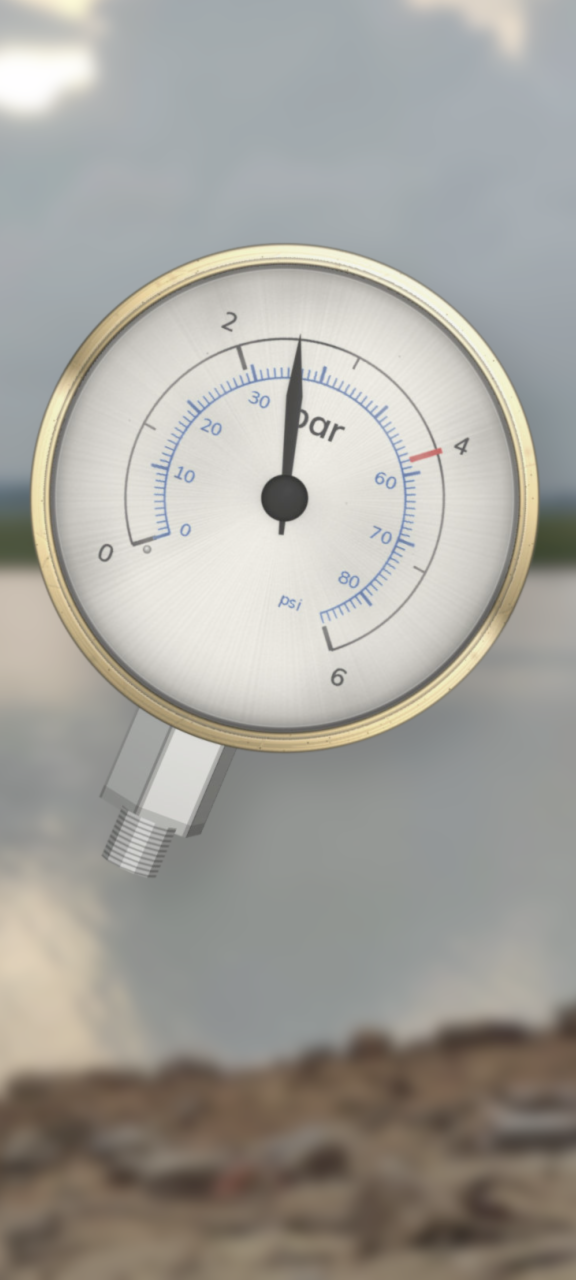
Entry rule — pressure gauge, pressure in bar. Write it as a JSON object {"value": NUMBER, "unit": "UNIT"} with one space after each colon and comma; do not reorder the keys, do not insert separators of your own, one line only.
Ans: {"value": 2.5, "unit": "bar"}
